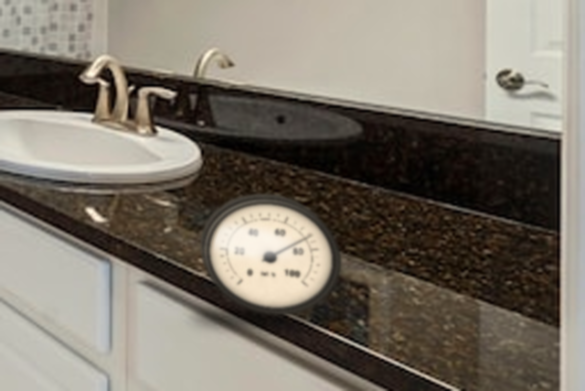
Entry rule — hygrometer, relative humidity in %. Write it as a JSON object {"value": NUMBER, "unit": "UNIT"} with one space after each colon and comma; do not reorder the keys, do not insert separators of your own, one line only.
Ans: {"value": 72, "unit": "%"}
